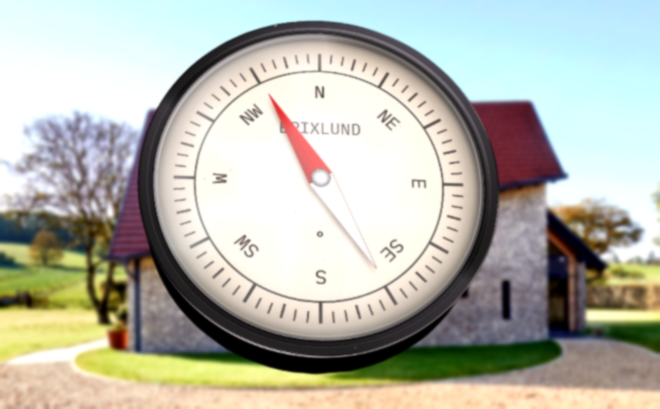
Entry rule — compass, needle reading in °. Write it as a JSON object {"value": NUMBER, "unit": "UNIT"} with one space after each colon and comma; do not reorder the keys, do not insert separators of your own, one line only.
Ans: {"value": 330, "unit": "°"}
